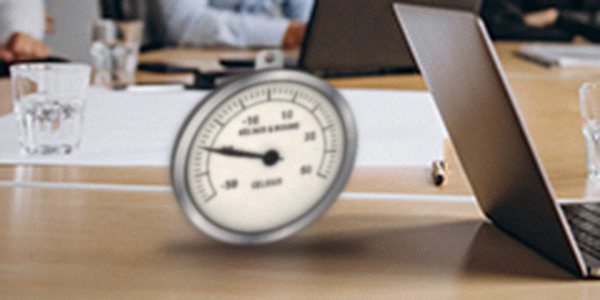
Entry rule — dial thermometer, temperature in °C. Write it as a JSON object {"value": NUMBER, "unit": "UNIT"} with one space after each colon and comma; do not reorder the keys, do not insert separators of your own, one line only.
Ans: {"value": -30, "unit": "°C"}
